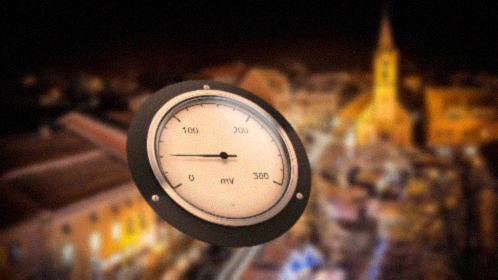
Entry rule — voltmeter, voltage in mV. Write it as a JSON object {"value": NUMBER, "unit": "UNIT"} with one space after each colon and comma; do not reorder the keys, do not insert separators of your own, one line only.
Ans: {"value": 40, "unit": "mV"}
